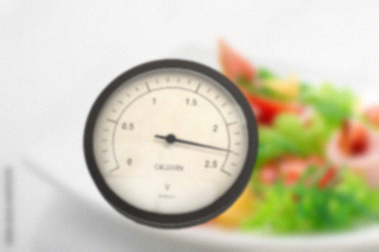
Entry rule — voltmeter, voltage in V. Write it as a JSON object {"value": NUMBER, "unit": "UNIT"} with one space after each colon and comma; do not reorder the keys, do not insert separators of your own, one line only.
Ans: {"value": 2.3, "unit": "V"}
